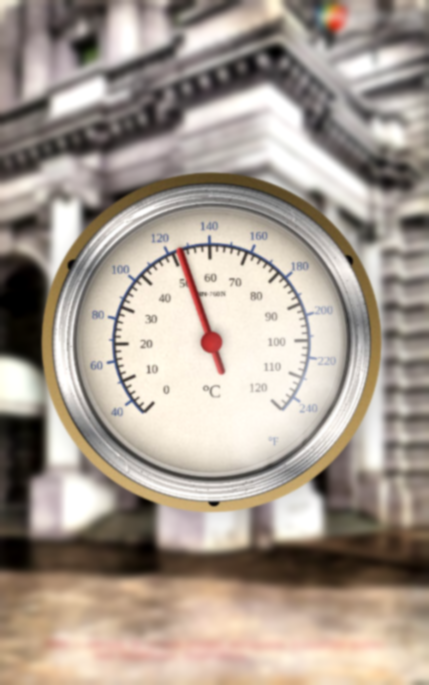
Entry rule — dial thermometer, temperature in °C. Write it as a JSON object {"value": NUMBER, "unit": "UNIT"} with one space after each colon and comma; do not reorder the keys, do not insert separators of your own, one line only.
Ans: {"value": 52, "unit": "°C"}
